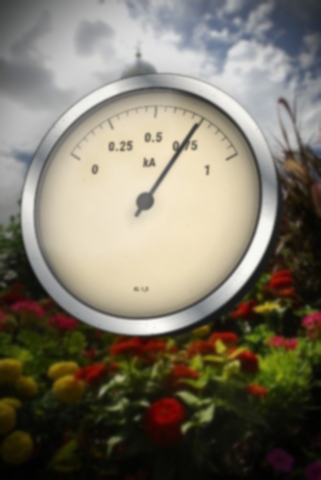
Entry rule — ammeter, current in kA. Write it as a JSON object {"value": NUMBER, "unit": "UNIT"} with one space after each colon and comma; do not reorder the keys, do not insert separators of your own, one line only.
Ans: {"value": 0.75, "unit": "kA"}
